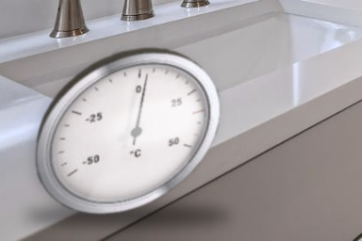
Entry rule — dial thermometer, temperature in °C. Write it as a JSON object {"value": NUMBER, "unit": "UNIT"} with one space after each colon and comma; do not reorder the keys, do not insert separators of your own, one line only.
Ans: {"value": 2.5, "unit": "°C"}
